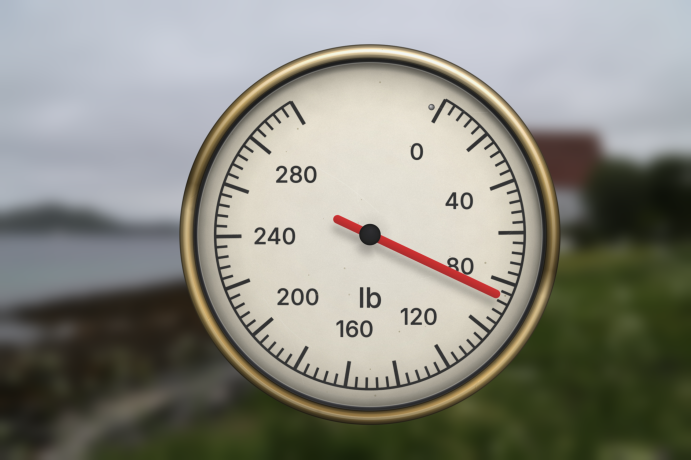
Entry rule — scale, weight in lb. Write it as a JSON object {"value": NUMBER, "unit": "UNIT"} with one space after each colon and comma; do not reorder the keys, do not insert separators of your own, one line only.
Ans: {"value": 86, "unit": "lb"}
